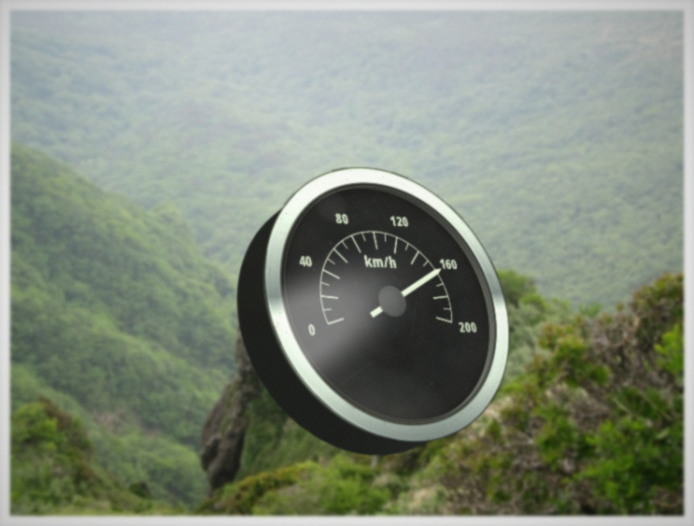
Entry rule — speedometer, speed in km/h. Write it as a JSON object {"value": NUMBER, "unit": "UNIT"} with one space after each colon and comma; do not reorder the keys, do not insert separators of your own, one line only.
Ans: {"value": 160, "unit": "km/h"}
